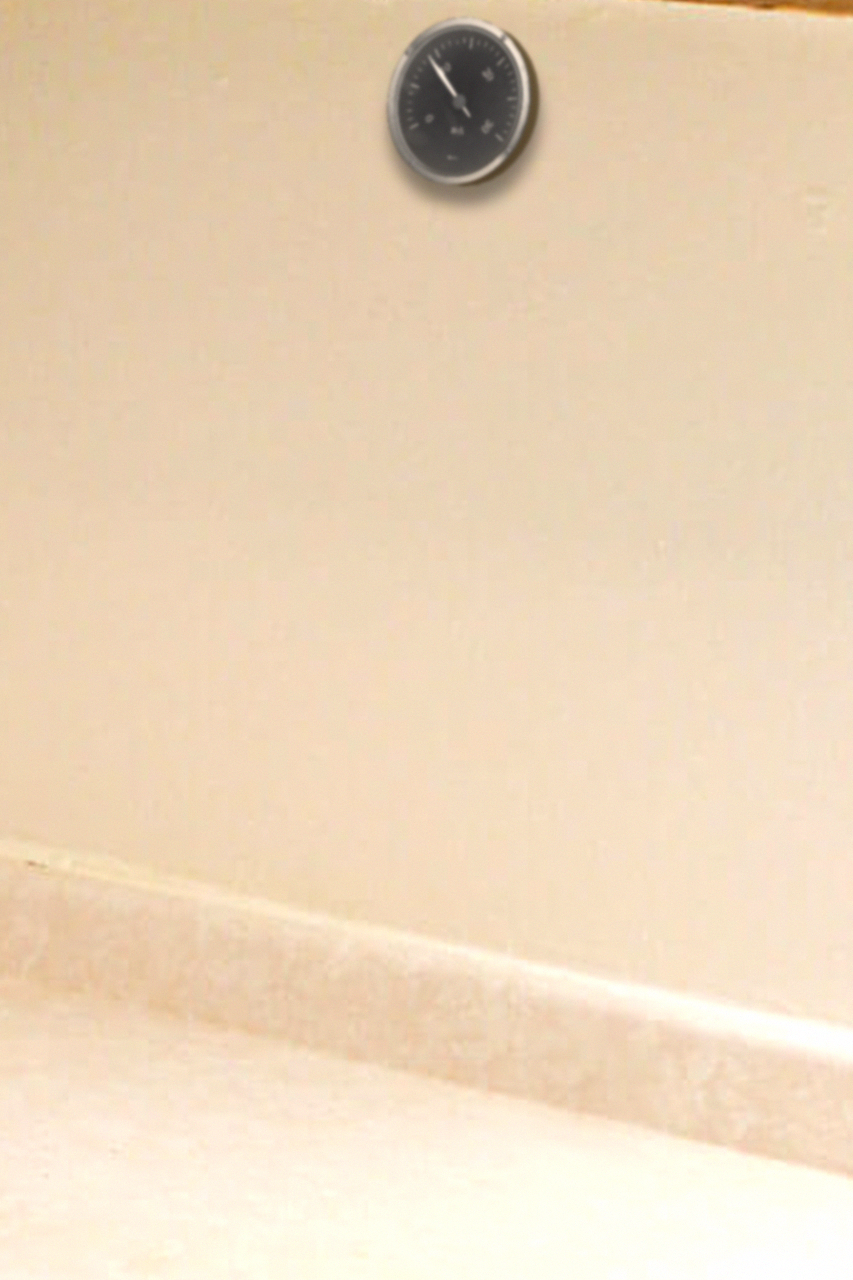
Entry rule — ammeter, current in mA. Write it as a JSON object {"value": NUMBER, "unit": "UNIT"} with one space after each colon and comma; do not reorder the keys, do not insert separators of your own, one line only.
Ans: {"value": 9, "unit": "mA"}
